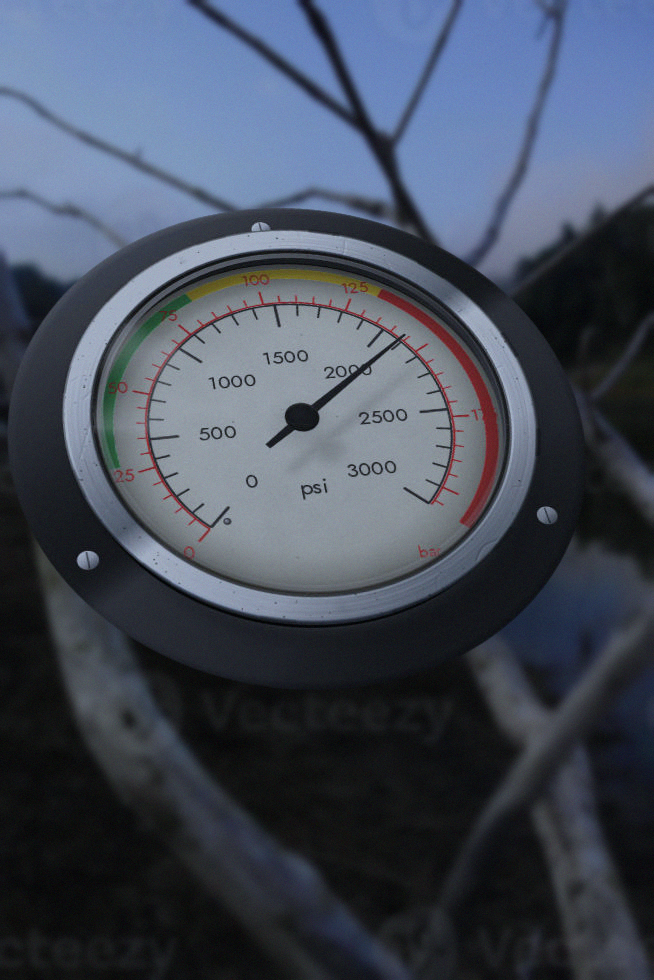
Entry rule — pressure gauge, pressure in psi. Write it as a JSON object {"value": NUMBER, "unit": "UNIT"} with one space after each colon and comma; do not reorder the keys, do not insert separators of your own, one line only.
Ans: {"value": 2100, "unit": "psi"}
